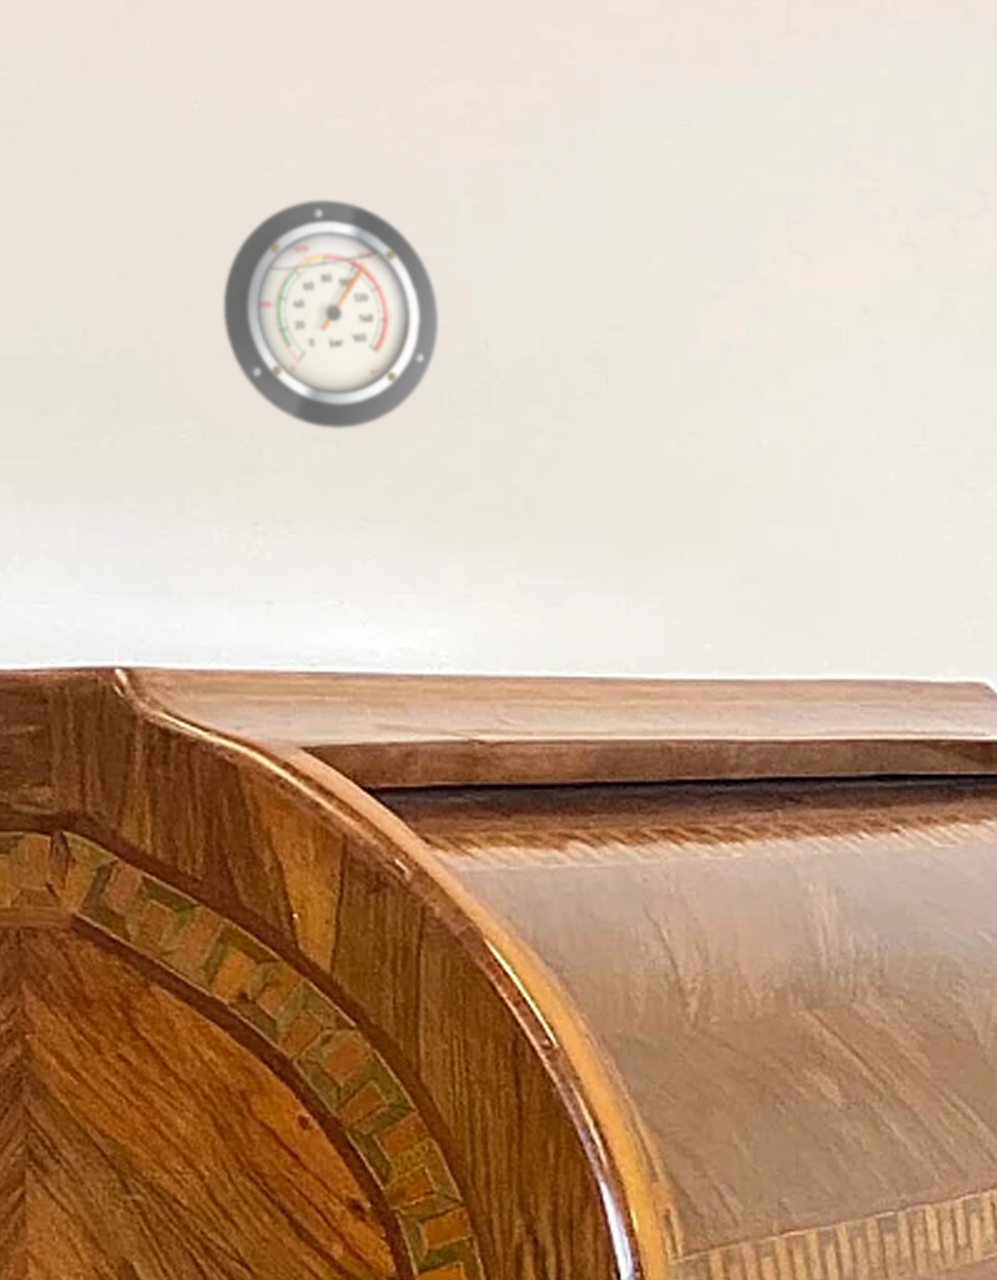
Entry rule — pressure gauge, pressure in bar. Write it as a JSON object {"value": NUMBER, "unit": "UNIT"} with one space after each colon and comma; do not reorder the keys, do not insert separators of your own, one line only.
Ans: {"value": 105, "unit": "bar"}
